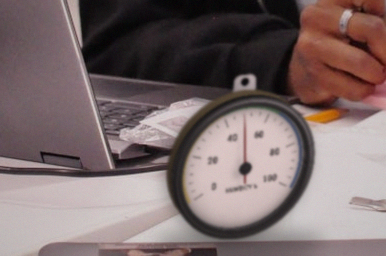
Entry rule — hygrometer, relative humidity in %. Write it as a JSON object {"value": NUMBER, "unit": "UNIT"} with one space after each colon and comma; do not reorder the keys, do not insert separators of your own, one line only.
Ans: {"value": 48, "unit": "%"}
